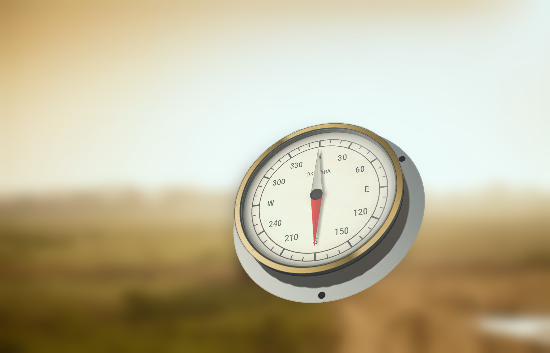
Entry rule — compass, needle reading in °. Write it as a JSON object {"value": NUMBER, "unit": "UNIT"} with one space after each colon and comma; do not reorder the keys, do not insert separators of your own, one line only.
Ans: {"value": 180, "unit": "°"}
